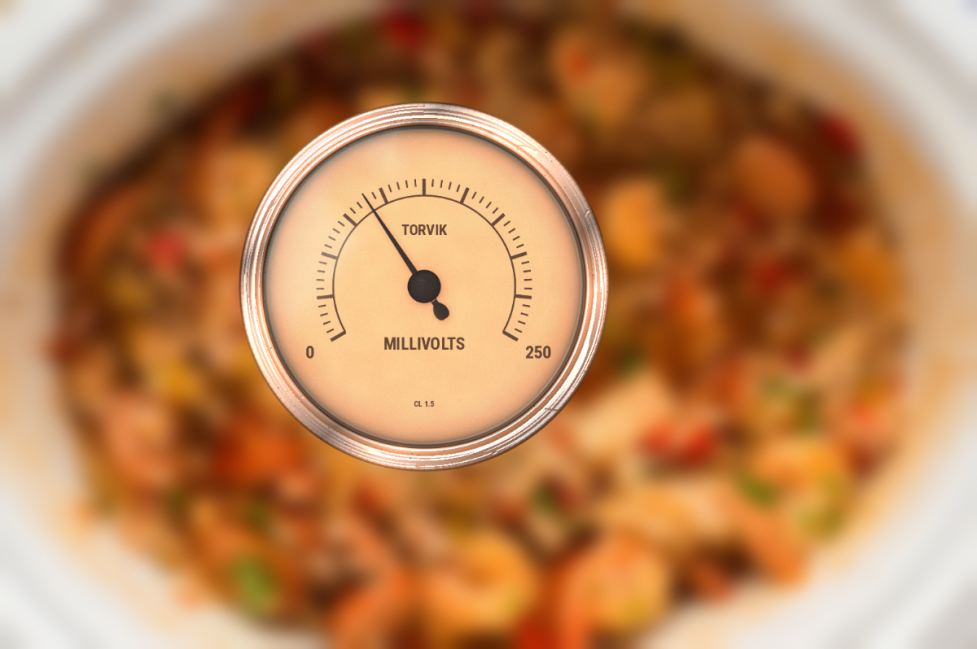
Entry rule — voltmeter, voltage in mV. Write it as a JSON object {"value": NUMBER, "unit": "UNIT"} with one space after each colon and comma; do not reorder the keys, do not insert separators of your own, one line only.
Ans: {"value": 90, "unit": "mV"}
